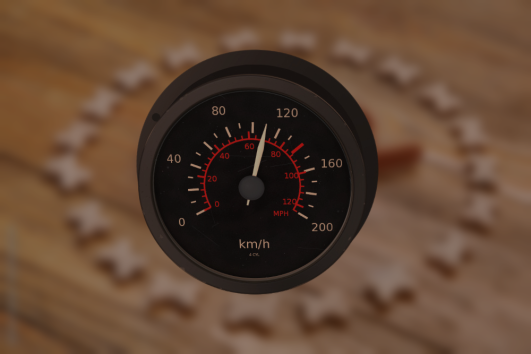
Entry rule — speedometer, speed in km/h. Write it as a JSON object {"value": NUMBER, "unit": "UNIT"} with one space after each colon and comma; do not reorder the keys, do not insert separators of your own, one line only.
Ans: {"value": 110, "unit": "km/h"}
